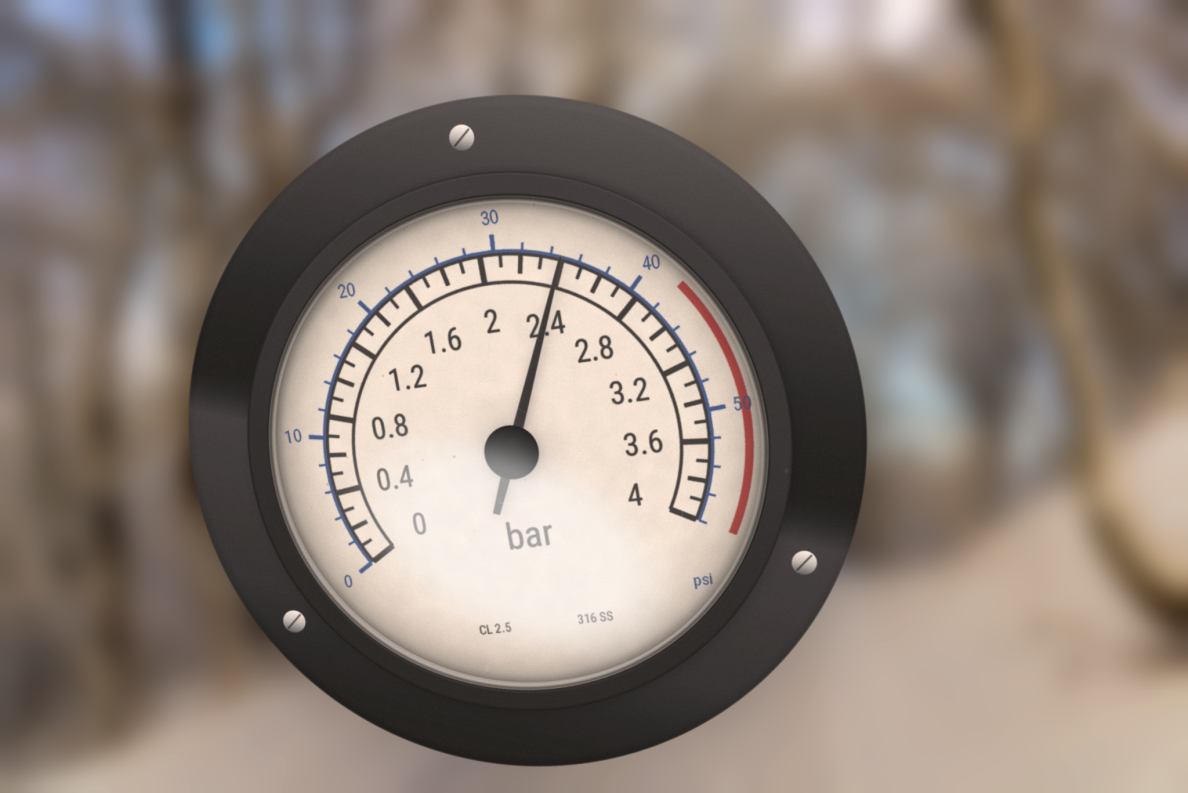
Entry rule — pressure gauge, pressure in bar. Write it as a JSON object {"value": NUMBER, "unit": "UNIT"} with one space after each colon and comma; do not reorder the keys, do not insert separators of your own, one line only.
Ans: {"value": 2.4, "unit": "bar"}
